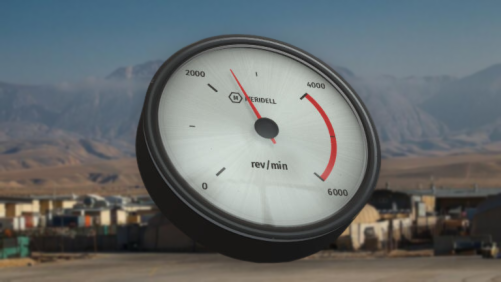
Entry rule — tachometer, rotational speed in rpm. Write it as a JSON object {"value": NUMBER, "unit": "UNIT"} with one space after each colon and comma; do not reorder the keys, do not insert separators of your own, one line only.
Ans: {"value": 2500, "unit": "rpm"}
